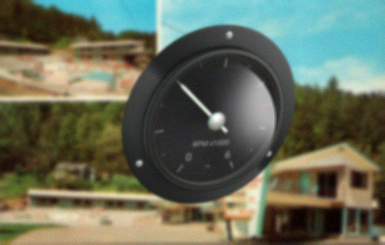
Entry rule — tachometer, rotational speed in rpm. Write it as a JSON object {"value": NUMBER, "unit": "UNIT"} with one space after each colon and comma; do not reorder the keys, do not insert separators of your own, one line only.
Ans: {"value": 2000, "unit": "rpm"}
